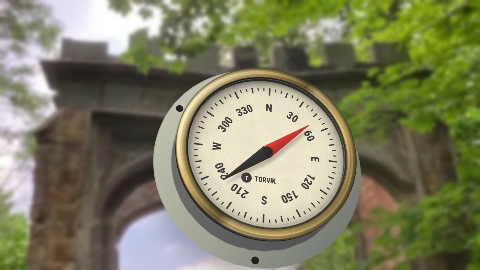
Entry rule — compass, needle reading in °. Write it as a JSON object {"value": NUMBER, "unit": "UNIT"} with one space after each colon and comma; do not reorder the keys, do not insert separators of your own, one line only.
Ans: {"value": 50, "unit": "°"}
